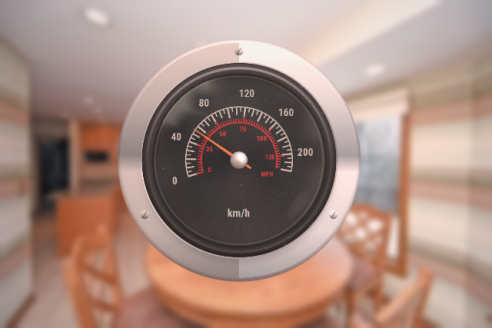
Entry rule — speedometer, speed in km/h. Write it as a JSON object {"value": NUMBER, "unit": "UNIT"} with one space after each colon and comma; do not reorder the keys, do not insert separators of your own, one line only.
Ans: {"value": 55, "unit": "km/h"}
